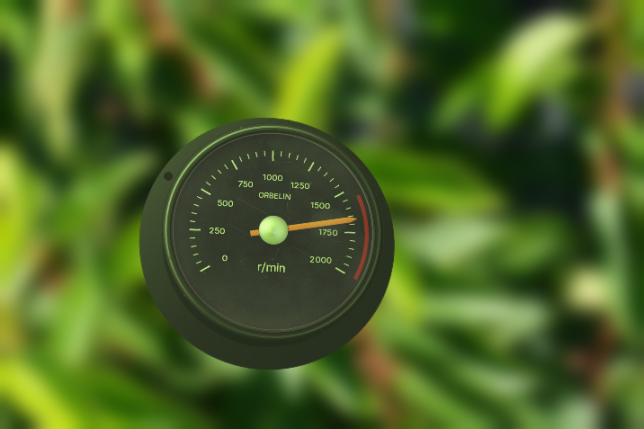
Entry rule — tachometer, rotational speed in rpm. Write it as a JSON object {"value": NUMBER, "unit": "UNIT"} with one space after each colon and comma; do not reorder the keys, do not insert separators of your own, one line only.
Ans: {"value": 1675, "unit": "rpm"}
